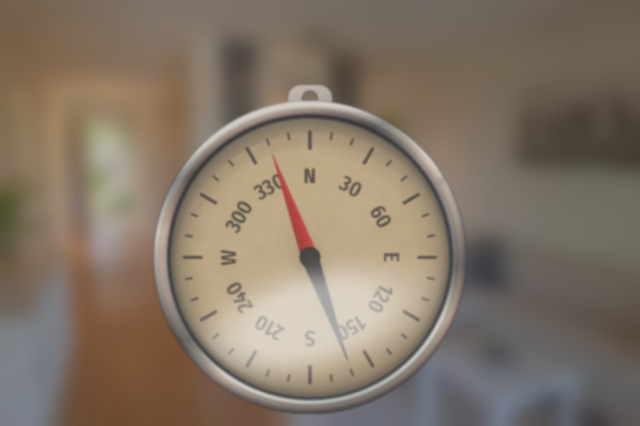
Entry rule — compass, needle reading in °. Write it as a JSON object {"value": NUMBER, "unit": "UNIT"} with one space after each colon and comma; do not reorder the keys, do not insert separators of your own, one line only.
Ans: {"value": 340, "unit": "°"}
